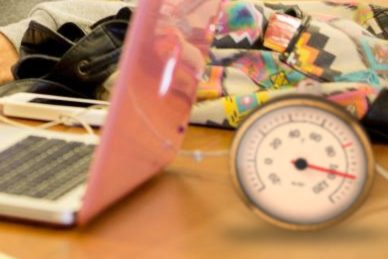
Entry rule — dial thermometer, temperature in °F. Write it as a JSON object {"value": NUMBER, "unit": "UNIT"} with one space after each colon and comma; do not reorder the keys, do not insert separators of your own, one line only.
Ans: {"value": 100, "unit": "°F"}
